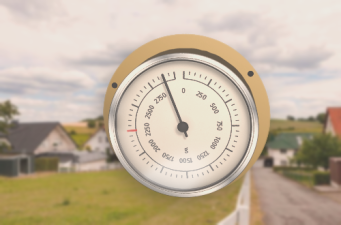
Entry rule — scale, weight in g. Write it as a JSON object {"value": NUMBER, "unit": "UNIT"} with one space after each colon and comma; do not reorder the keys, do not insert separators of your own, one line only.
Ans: {"value": 2900, "unit": "g"}
